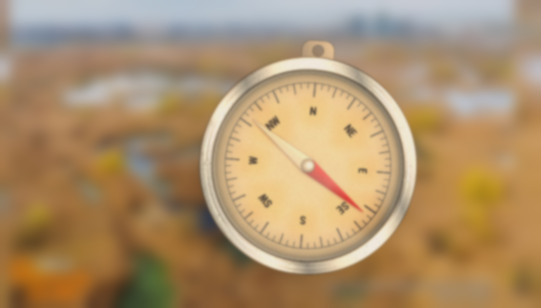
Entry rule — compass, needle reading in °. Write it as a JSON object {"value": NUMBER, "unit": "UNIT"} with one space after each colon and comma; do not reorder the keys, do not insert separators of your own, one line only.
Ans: {"value": 125, "unit": "°"}
